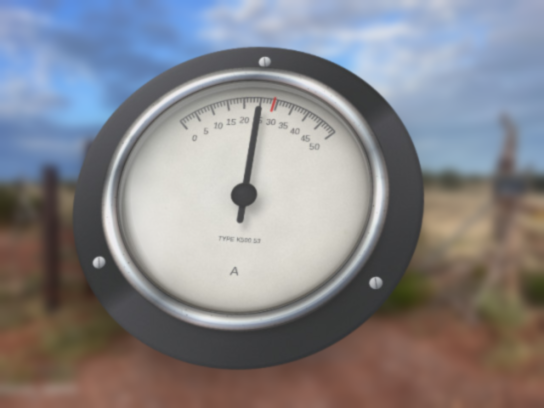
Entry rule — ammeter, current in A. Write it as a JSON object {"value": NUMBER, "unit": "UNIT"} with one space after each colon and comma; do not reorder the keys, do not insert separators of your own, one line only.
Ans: {"value": 25, "unit": "A"}
